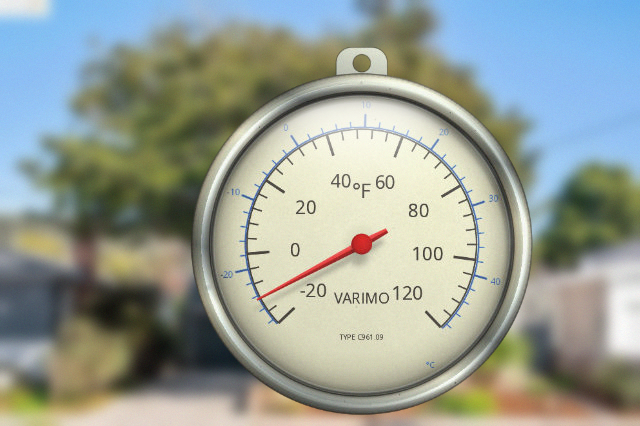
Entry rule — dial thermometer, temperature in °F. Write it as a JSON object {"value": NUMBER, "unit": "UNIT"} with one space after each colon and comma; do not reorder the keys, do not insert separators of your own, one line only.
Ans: {"value": -12, "unit": "°F"}
